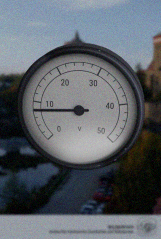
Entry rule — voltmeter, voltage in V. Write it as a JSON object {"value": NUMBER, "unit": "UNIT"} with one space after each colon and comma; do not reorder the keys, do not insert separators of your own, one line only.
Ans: {"value": 8, "unit": "V"}
